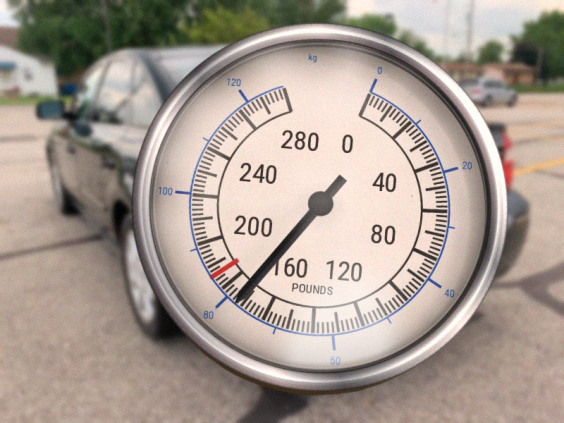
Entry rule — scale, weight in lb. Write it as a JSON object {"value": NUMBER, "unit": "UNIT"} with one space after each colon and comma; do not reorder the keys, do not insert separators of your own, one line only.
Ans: {"value": 172, "unit": "lb"}
